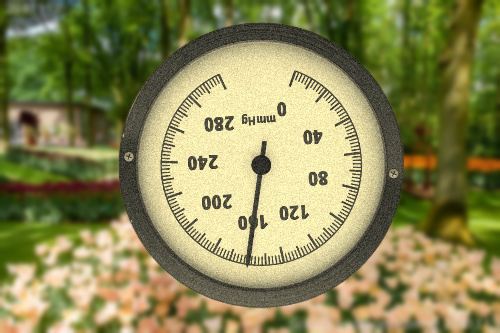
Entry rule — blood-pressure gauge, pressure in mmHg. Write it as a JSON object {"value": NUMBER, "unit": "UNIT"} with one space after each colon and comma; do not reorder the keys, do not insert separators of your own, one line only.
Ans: {"value": 160, "unit": "mmHg"}
